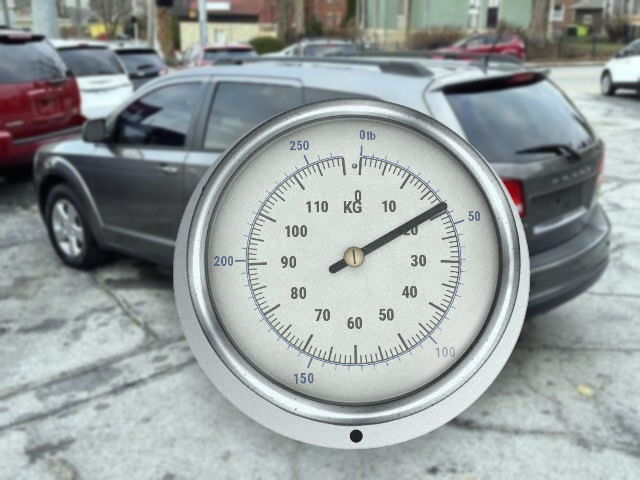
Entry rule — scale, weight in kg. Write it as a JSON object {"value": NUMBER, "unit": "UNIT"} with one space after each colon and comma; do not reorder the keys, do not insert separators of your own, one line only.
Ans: {"value": 19, "unit": "kg"}
